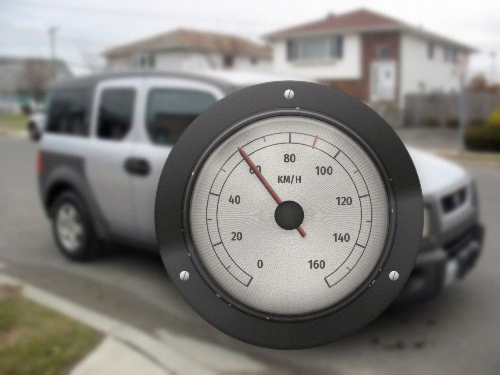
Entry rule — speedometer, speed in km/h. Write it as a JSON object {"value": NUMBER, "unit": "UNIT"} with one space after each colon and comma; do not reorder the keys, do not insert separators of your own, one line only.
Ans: {"value": 60, "unit": "km/h"}
